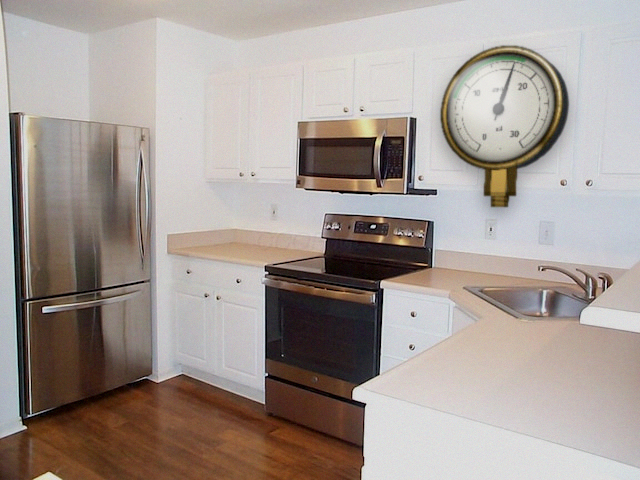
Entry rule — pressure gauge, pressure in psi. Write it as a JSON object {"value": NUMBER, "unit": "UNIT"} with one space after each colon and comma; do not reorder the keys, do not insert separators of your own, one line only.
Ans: {"value": 17, "unit": "psi"}
